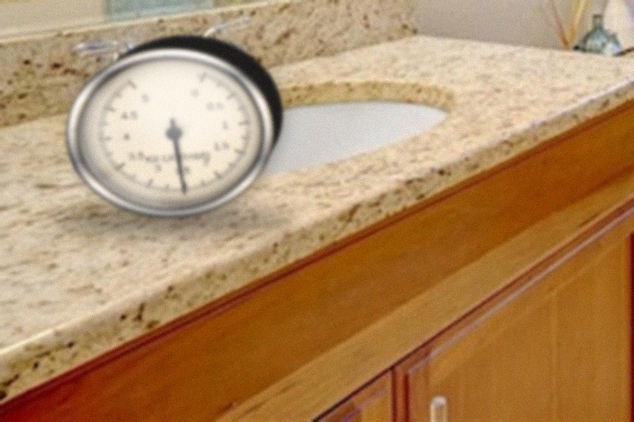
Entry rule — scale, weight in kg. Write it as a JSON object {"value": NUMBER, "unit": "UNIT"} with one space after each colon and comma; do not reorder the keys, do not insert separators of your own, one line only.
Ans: {"value": 2.5, "unit": "kg"}
